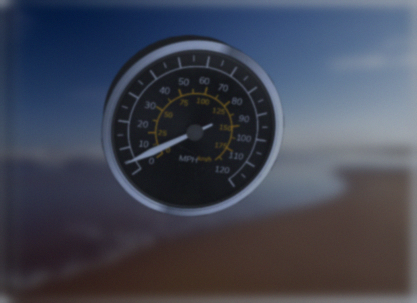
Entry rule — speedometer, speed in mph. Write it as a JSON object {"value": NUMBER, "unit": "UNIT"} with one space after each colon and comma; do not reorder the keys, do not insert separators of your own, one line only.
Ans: {"value": 5, "unit": "mph"}
